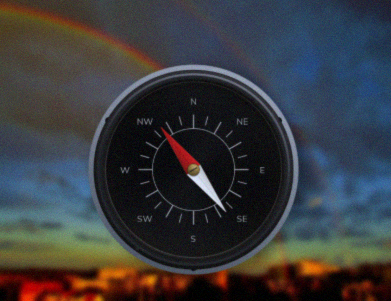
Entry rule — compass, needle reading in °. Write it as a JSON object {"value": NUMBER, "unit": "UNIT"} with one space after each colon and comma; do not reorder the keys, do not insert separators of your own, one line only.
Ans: {"value": 322.5, "unit": "°"}
